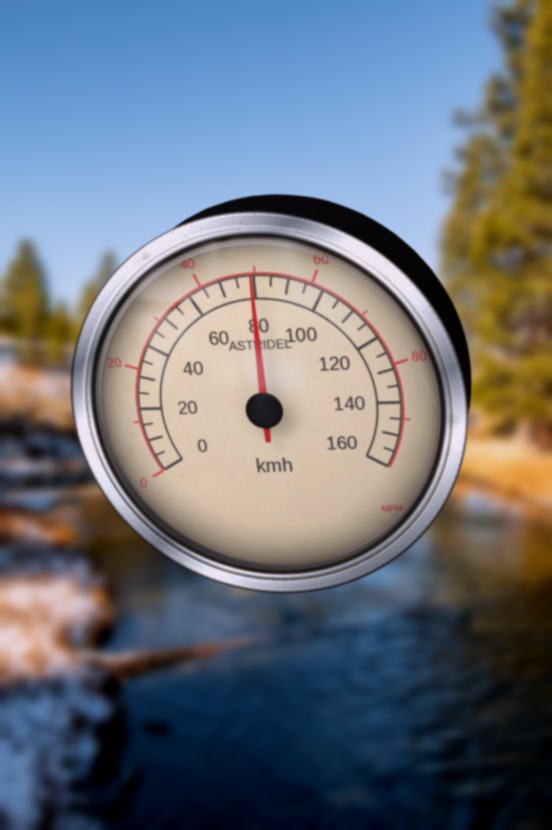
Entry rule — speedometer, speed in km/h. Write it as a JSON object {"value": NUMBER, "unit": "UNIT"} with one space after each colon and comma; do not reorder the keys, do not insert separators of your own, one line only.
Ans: {"value": 80, "unit": "km/h"}
